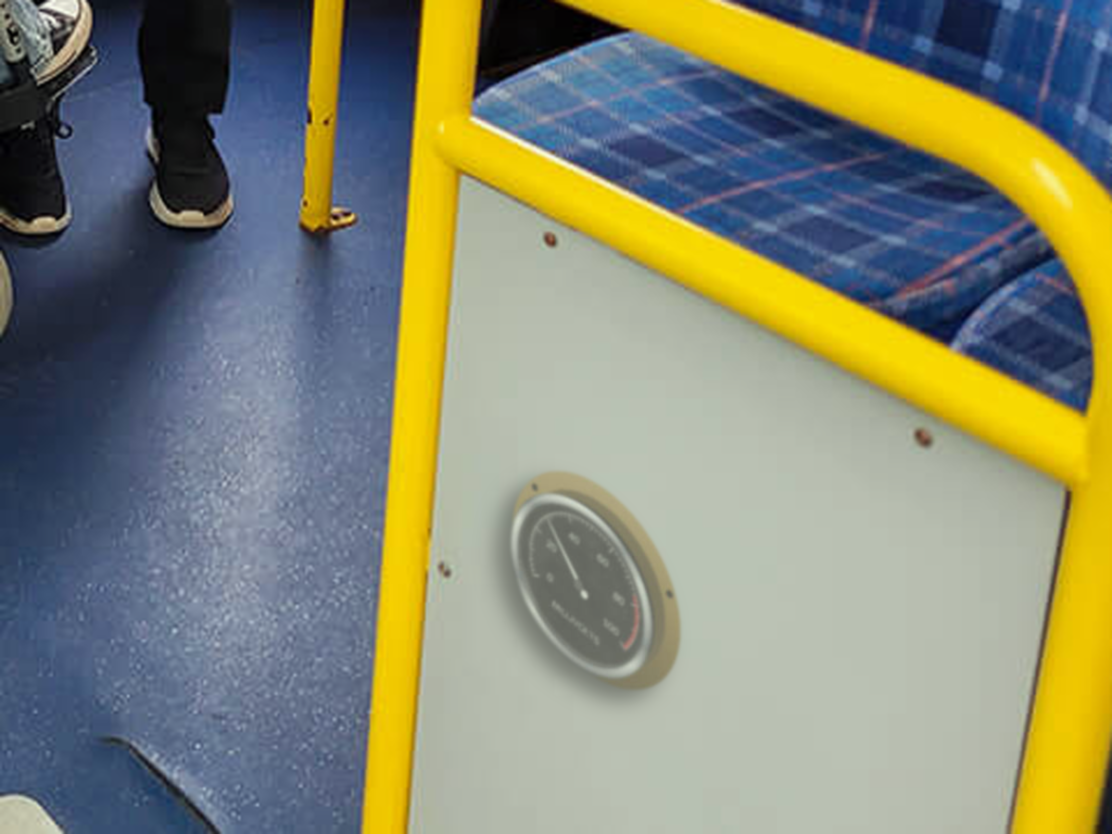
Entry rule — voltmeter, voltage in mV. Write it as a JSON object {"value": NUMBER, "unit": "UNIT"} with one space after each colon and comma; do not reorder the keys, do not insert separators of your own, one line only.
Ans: {"value": 30, "unit": "mV"}
